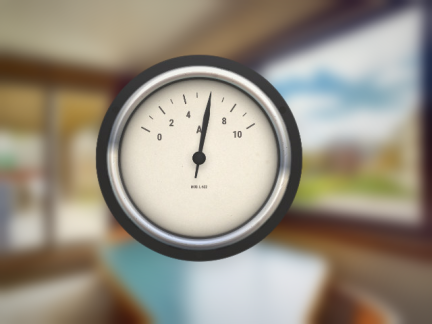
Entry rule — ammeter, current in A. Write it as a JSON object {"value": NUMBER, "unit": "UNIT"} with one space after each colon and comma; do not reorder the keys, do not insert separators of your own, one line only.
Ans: {"value": 6, "unit": "A"}
